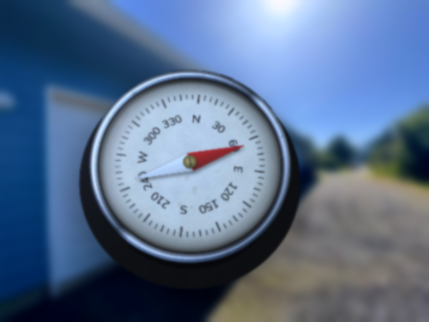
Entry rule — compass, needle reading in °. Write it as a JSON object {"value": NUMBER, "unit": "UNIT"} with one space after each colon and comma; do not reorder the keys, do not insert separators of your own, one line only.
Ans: {"value": 65, "unit": "°"}
